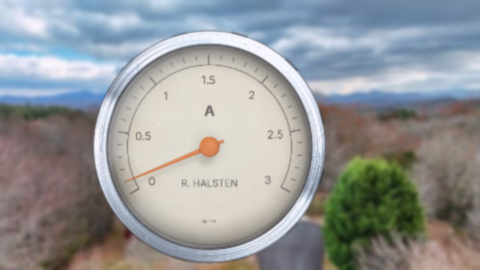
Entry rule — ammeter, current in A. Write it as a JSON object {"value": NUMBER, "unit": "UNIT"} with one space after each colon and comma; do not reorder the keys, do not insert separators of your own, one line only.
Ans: {"value": 0.1, "unit": "A"}
